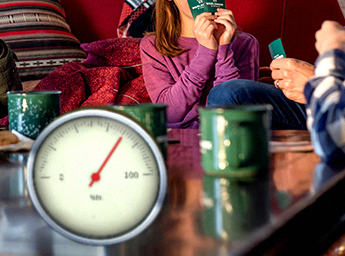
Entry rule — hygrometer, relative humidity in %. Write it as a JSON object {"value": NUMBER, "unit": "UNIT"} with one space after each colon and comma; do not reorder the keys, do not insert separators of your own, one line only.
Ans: {"value": 70, "unit": "%"}
